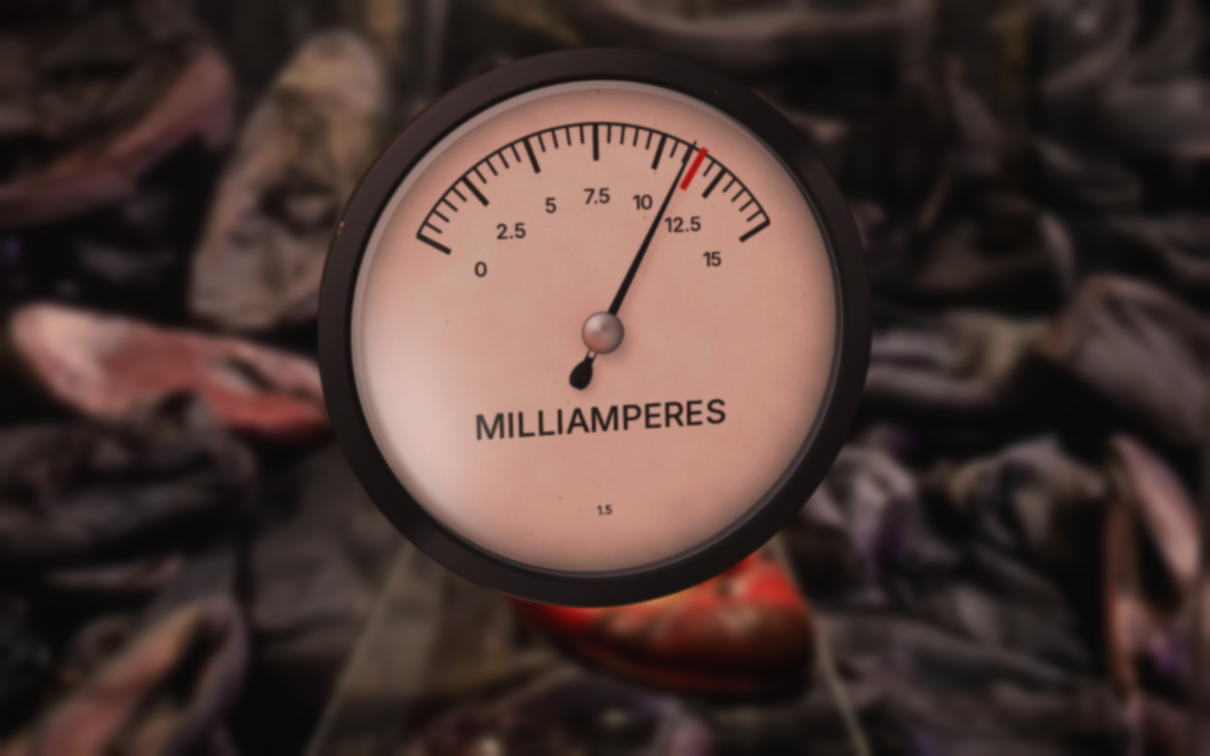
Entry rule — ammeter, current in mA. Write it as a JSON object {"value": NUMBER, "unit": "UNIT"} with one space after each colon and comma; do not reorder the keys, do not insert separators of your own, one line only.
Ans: {"value": 11, "unit": "mA"}
